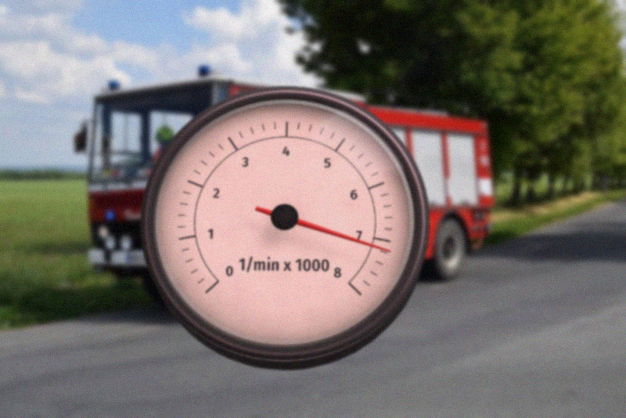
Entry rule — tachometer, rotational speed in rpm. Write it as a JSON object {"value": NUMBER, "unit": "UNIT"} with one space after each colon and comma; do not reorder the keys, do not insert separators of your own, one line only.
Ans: {"value": 7200, "unit": "rpm"}
